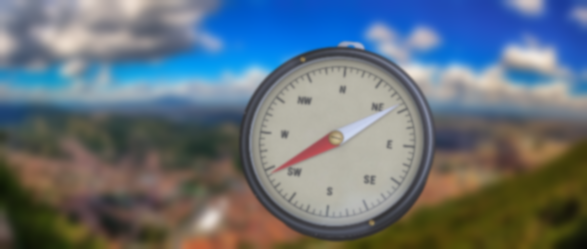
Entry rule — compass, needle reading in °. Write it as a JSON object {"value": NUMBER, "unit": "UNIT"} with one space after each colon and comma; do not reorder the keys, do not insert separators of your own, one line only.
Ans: {"value": 235, "unit": "°"}
